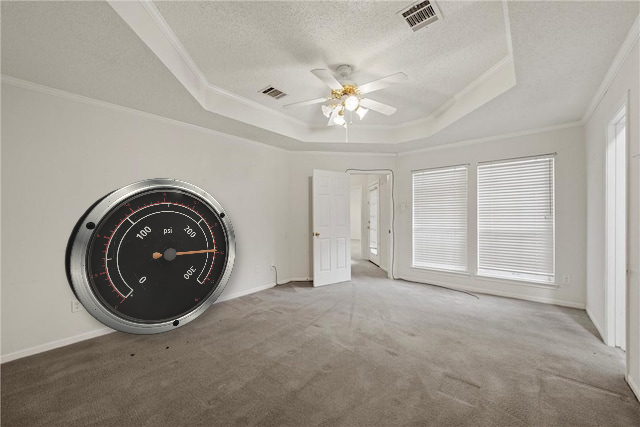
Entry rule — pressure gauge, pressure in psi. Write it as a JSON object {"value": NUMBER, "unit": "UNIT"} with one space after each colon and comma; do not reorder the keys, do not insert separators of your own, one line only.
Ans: {"value": 250, "unit": "psi"}
